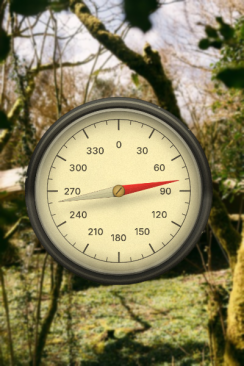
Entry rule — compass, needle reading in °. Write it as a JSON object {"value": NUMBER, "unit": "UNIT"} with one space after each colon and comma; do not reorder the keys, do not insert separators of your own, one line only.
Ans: {"value": 80, "unit": "°"}
